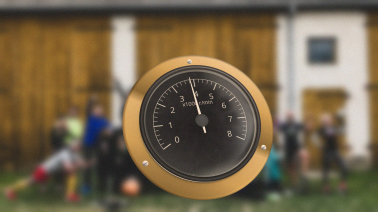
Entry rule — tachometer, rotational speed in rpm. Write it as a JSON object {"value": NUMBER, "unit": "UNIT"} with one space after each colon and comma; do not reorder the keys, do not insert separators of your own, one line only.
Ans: {"value": 3800, "unit": "rpm"}
